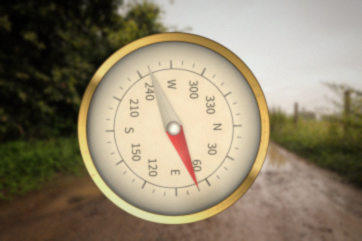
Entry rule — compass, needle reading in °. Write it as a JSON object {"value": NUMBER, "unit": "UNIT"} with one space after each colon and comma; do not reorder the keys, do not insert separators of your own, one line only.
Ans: {"value": 70, "unit": "°"}
